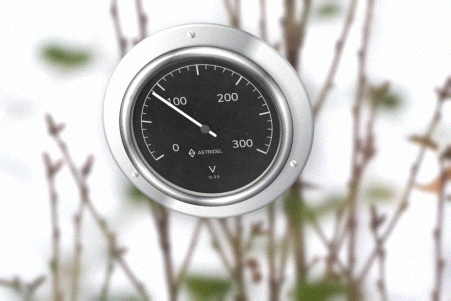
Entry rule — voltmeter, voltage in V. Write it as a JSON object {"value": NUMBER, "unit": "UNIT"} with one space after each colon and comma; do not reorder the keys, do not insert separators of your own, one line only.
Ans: {"value": 90, "unit": "V"}
